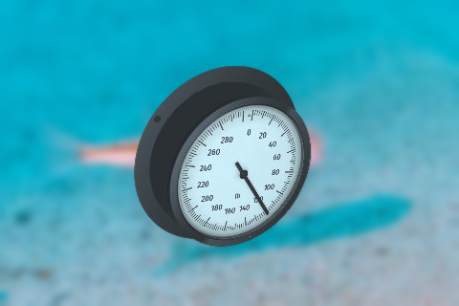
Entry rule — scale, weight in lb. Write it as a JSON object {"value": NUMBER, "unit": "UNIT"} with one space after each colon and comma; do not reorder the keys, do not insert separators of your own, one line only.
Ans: {"value": 120, "unit": "lb"}
